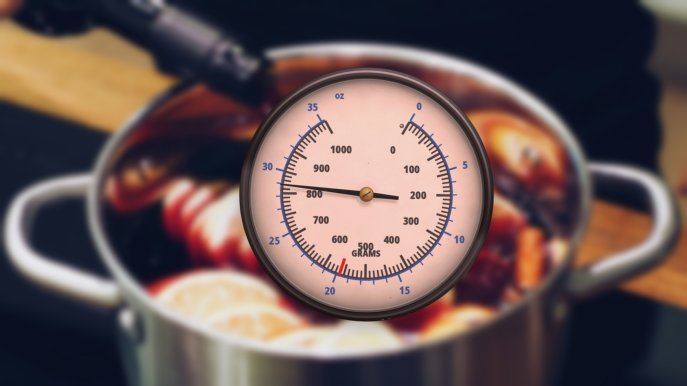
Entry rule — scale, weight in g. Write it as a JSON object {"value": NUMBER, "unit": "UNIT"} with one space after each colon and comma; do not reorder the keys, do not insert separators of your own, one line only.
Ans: {"value": 820, "unit": "g"}
